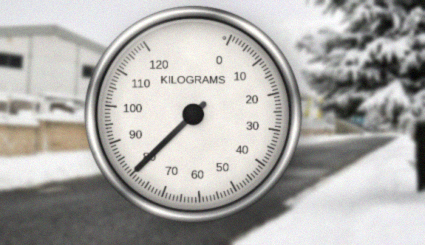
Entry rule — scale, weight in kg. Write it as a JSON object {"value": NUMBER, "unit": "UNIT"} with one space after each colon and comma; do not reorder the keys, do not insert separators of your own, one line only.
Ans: {"value": 80, "unit": "kg"}
